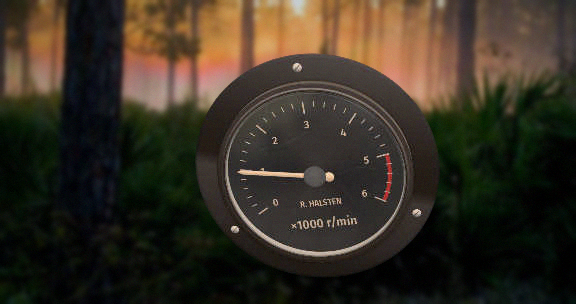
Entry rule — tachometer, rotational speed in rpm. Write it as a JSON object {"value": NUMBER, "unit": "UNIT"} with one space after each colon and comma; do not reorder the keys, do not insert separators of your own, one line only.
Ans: {"value": 1000, "unit": "rpm"}
